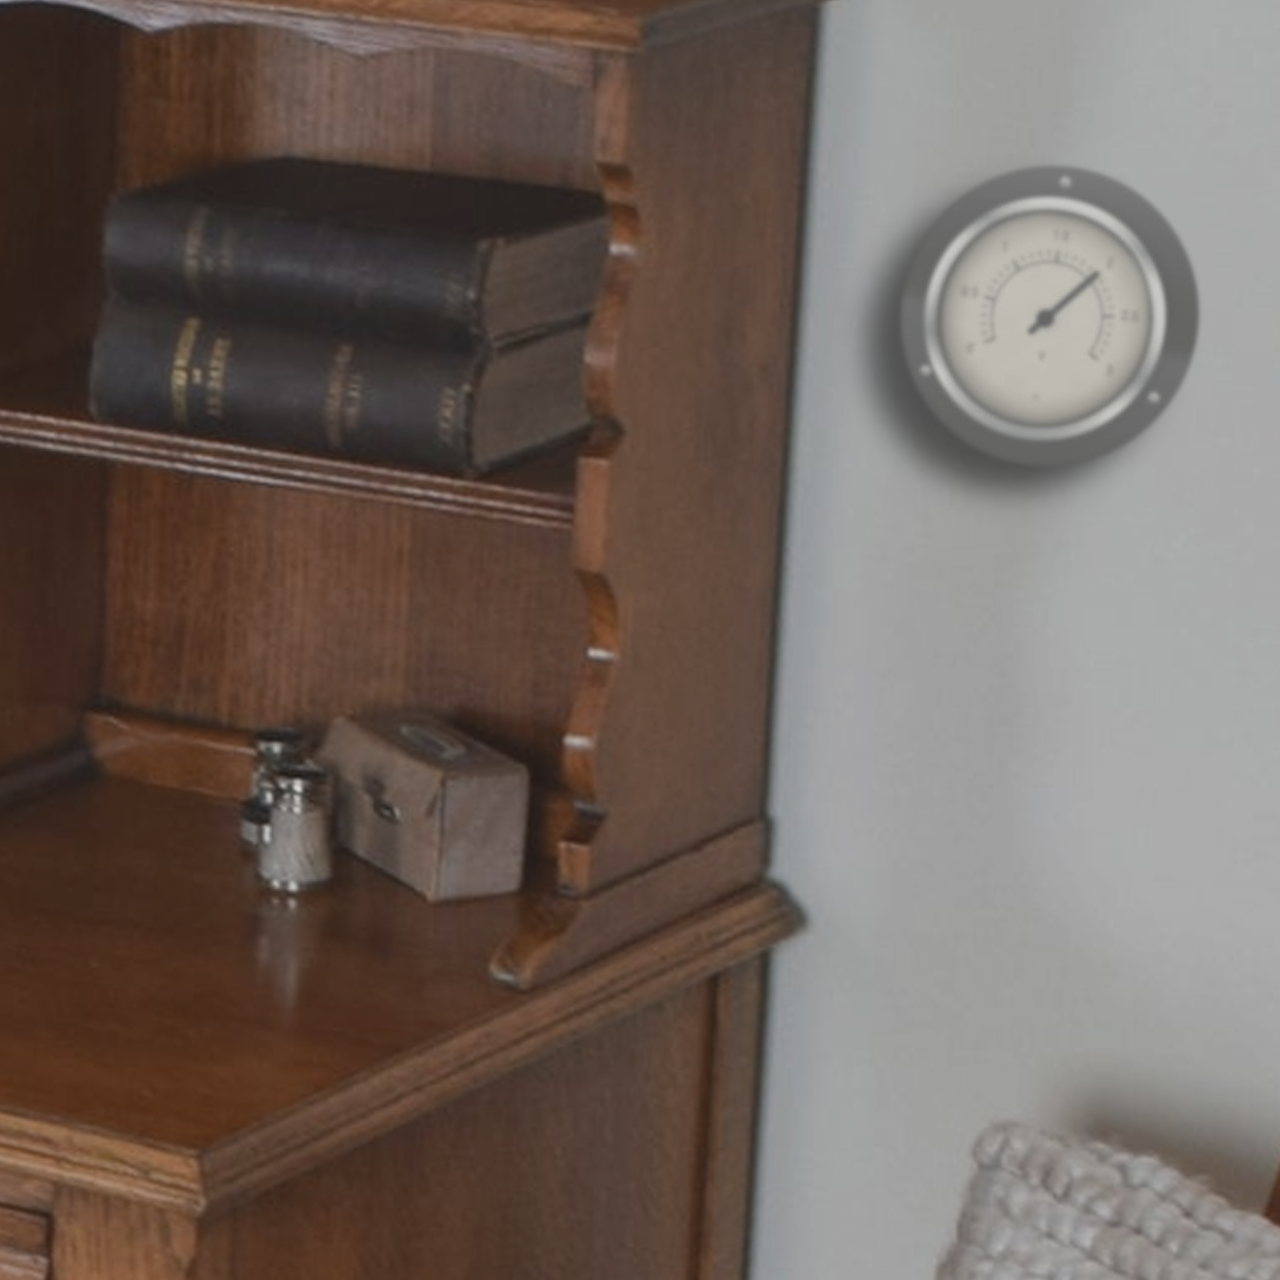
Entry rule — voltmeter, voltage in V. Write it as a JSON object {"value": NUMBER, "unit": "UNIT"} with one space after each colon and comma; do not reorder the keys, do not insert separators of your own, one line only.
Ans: {"value": 2, "unit": "V"}
